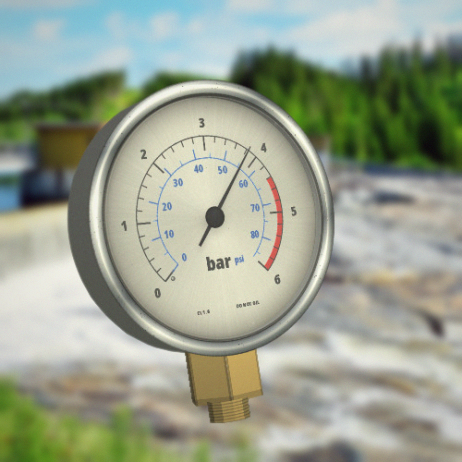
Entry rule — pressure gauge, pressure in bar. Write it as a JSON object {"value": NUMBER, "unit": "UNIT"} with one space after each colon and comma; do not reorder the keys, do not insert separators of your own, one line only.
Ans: {"value": 3.8, "unit": "bar"}
